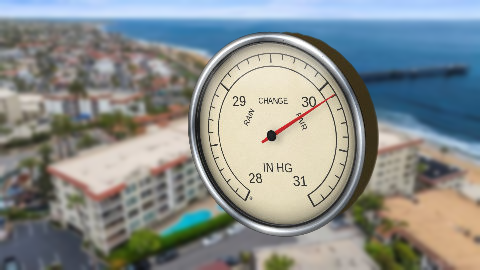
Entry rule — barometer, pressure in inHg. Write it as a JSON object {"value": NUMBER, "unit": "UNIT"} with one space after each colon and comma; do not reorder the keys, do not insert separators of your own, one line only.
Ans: {"value": 30.1, "unit": "inHg"}
